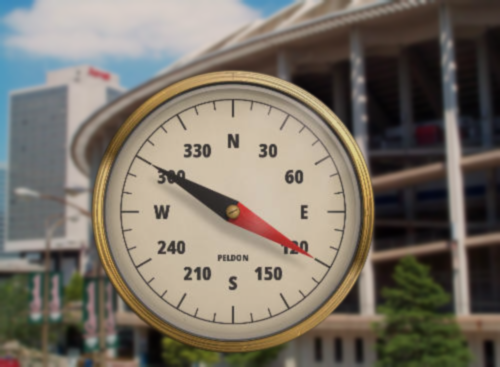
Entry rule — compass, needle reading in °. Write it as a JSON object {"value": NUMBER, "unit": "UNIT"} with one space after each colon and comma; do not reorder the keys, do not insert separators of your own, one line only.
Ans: {"value": 120, "unit": "°"}
